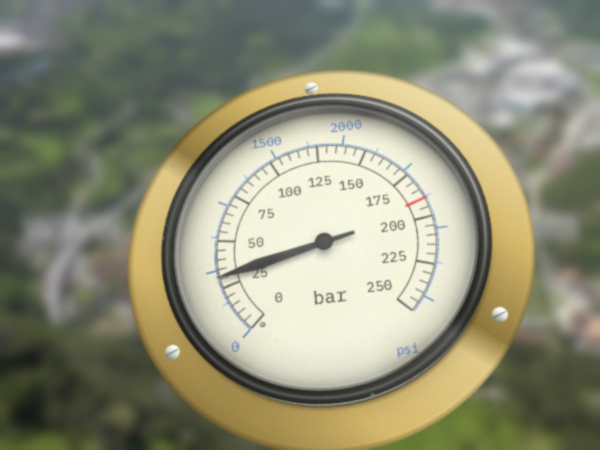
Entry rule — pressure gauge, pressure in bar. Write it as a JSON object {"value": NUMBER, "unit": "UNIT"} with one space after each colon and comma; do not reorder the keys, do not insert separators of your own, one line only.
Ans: {"value": 30, "unit": "bar"}
